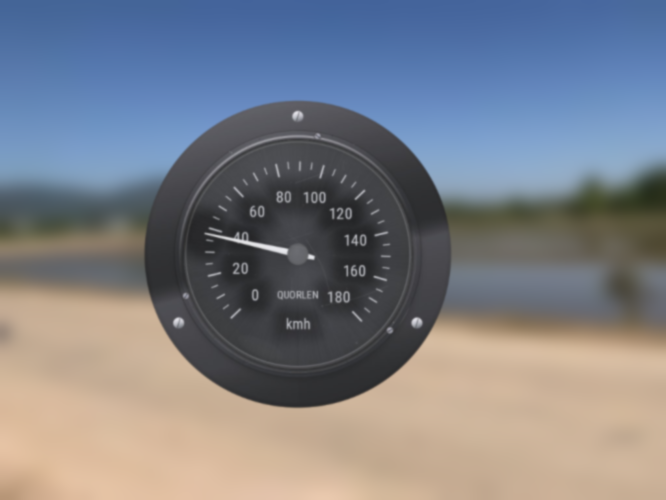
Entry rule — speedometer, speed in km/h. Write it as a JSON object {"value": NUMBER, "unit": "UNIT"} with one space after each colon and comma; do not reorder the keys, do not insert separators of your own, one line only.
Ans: {"value": 37.5, "unit": "km/h"}
